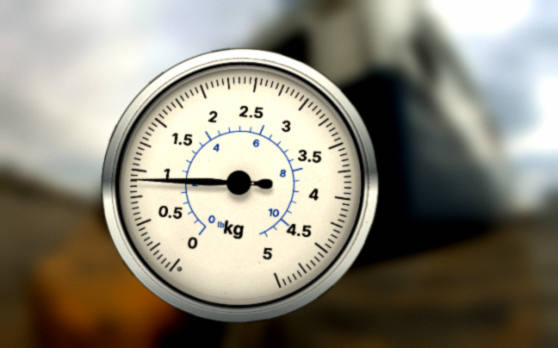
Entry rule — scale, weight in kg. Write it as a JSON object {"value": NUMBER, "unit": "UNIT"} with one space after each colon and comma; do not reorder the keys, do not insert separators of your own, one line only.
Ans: {"value": 0.9, "unit": "kg"}
